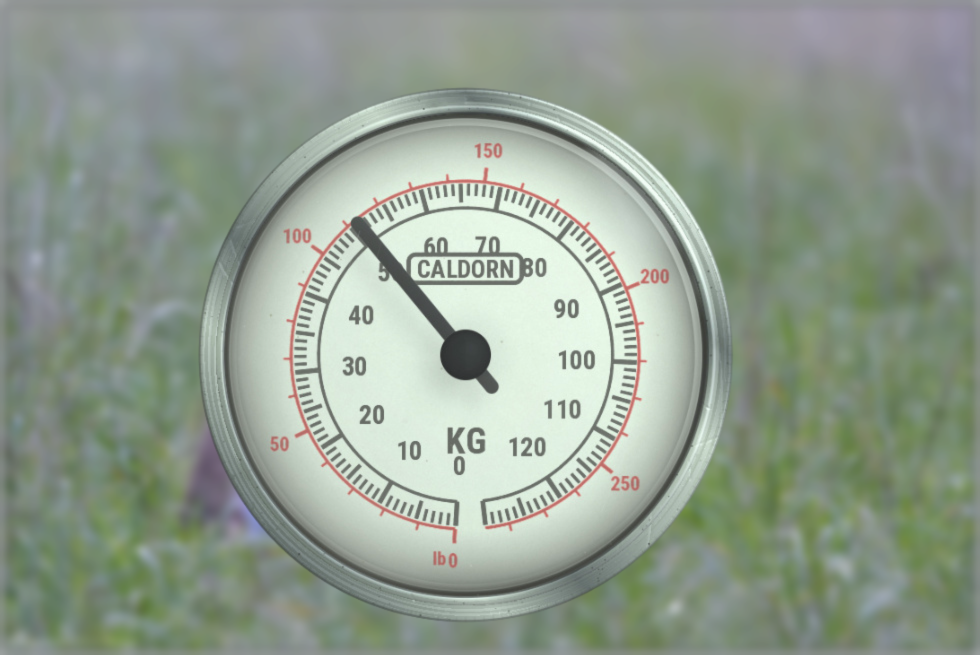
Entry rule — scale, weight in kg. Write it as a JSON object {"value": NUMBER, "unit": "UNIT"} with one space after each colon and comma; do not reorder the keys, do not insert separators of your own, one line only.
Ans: {"value": 51, "unit": "kg"}
